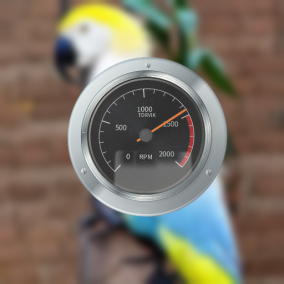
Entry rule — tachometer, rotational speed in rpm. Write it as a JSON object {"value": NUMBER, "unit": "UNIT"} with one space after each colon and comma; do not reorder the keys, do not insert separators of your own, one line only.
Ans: {"value": 1450, "unit": "rpm"}
